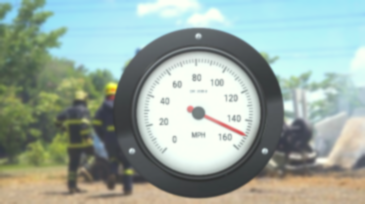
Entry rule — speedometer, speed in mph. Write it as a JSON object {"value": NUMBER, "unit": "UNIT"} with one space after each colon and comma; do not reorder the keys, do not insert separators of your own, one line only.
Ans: {"value": 150, "unit": "mph"}
